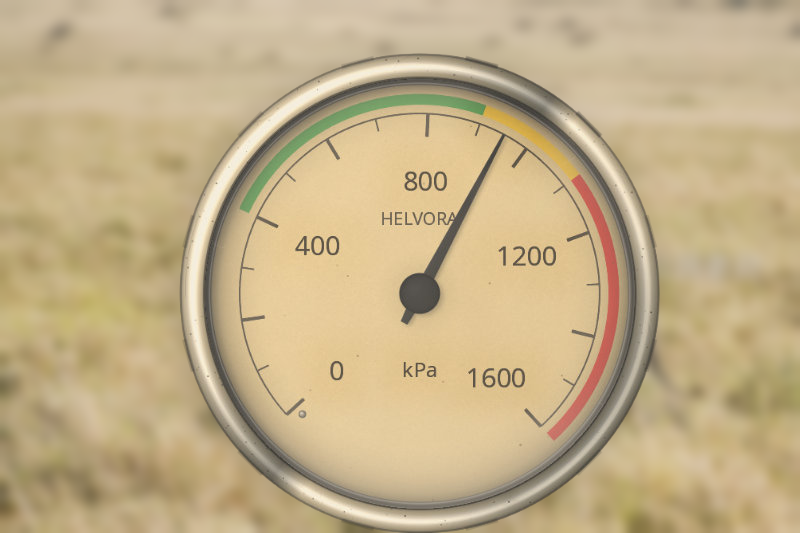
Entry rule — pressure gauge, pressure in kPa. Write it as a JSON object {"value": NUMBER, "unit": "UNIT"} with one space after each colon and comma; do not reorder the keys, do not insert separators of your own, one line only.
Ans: {"value": 950, "unit": "kPa"}
